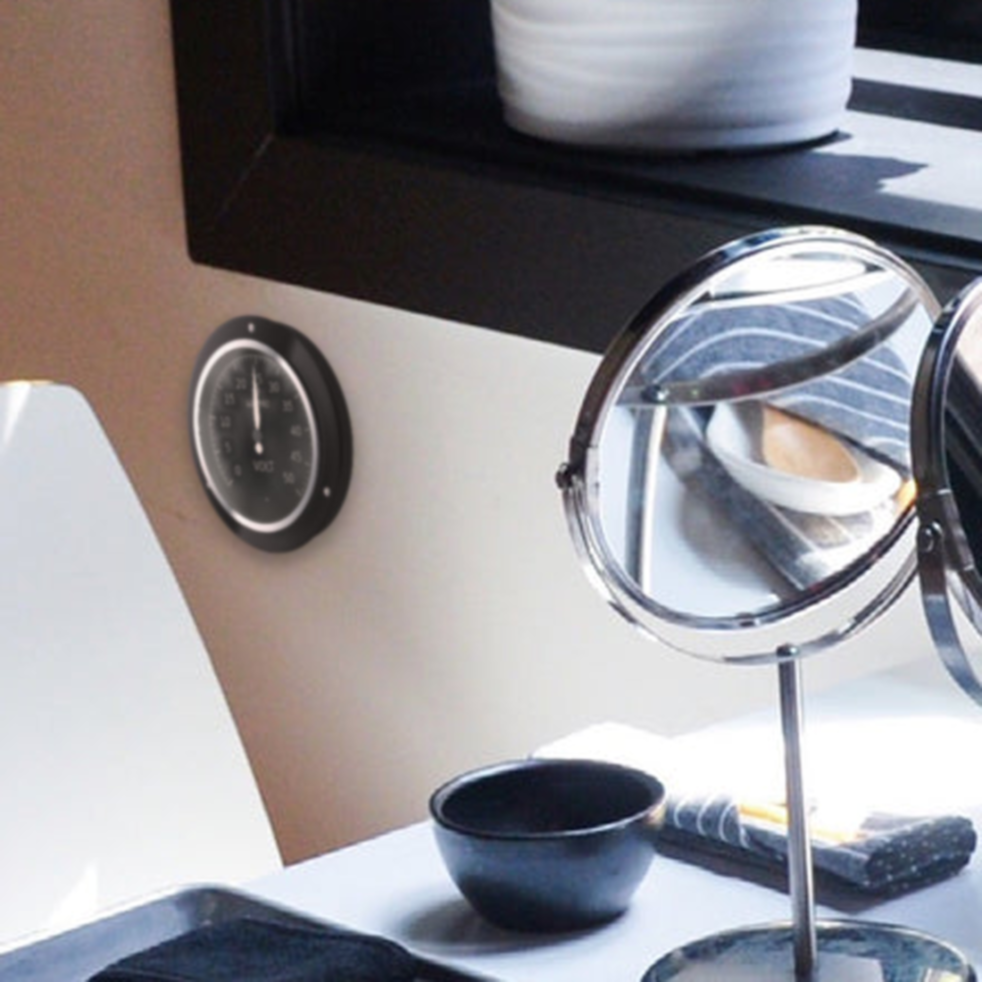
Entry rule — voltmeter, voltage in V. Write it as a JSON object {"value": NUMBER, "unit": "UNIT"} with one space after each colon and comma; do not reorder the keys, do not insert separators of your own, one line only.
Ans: {"value": 25, "unit": "V"}
